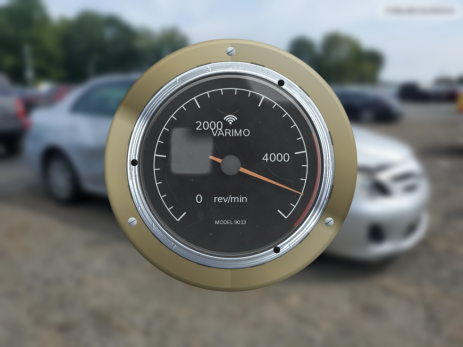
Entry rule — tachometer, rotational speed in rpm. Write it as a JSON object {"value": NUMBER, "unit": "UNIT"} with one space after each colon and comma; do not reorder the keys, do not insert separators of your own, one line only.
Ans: {"value": 4600, "unit": "rpm"}
